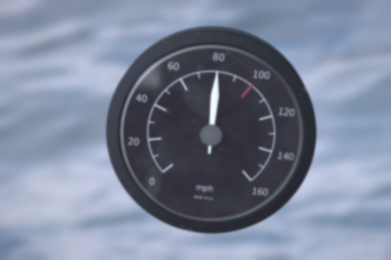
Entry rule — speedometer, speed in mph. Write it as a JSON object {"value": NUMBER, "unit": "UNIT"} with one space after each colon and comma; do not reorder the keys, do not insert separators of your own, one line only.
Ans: {"value": 80, "unit": "mph"}
